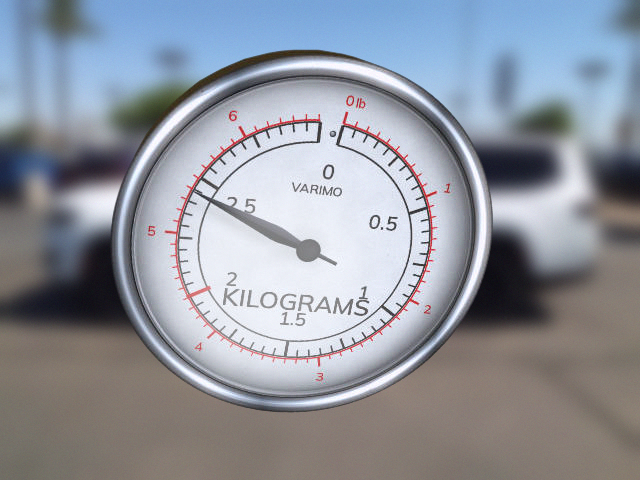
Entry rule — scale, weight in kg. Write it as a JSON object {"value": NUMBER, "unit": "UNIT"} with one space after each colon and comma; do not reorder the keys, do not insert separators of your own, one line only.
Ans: {"value": 2.45, "unit": "kg"}
